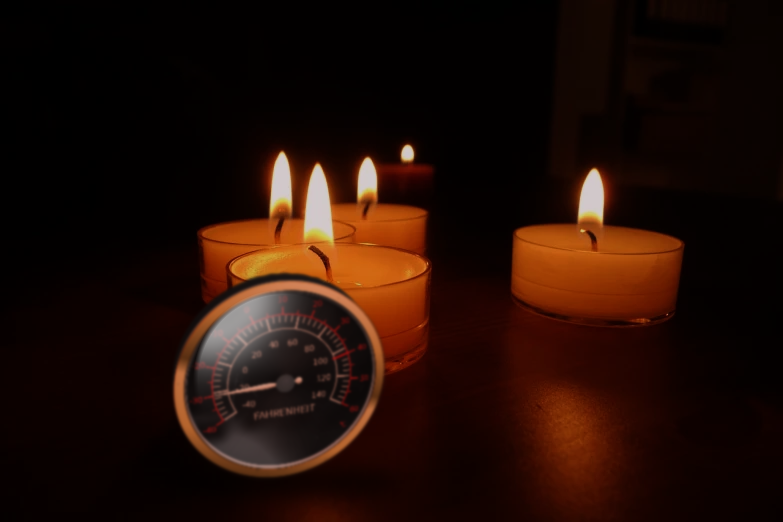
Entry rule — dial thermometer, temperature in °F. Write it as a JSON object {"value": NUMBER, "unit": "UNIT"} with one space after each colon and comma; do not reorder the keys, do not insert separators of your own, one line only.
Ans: {"value": -20, "unit": "°F"}
